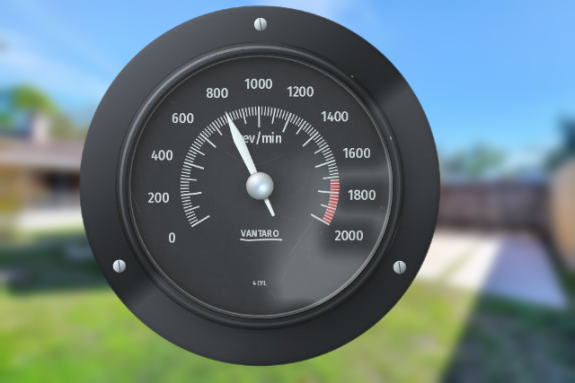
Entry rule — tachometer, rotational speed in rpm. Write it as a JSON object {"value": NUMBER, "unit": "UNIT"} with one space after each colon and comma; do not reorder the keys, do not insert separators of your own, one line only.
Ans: {"value": 800, "unit": "rpm"}
